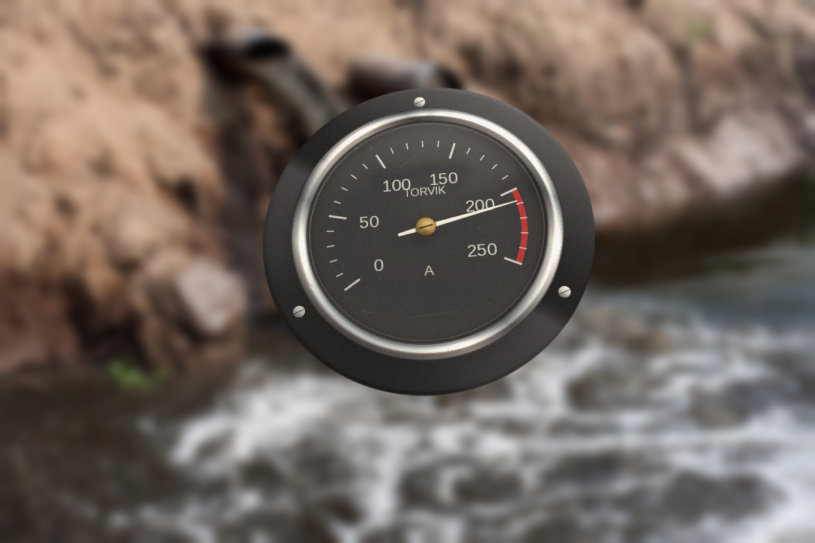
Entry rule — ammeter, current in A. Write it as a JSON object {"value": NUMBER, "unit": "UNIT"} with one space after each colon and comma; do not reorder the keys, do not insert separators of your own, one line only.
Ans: {"value": 210, "unit": "A"}
